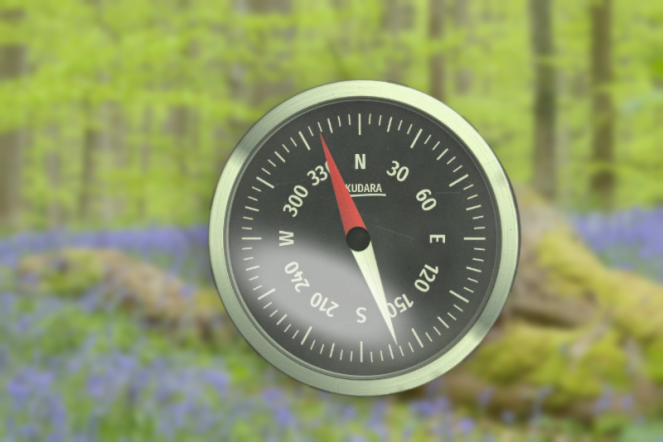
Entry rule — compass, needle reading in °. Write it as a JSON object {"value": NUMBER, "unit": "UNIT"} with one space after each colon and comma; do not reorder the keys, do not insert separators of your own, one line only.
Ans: {"value": 340, "unit": "°"}
